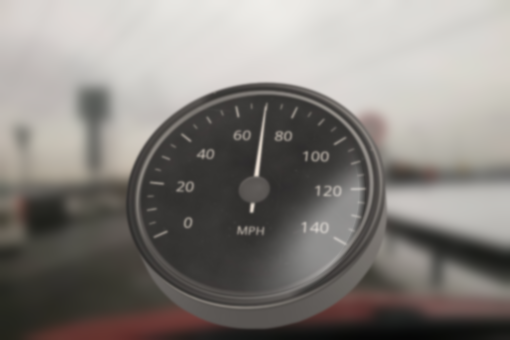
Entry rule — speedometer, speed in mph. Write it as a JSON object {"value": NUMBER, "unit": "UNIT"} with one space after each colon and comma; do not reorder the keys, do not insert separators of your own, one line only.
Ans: {"value": 70, "unit": "mph"}
